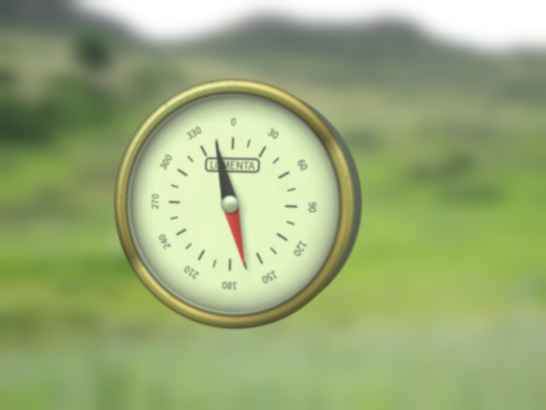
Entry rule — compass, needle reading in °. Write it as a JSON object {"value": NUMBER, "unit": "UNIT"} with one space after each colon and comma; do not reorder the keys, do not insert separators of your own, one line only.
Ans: {"value": 165, "unit": "°"}
